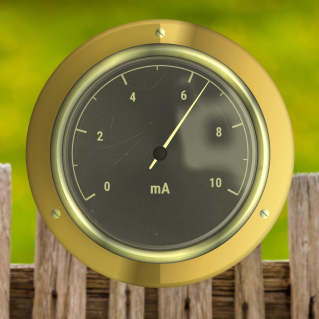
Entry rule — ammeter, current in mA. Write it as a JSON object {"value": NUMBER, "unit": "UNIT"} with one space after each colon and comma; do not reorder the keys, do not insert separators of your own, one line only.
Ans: {"value": 6.5, "unit": "mA"}
